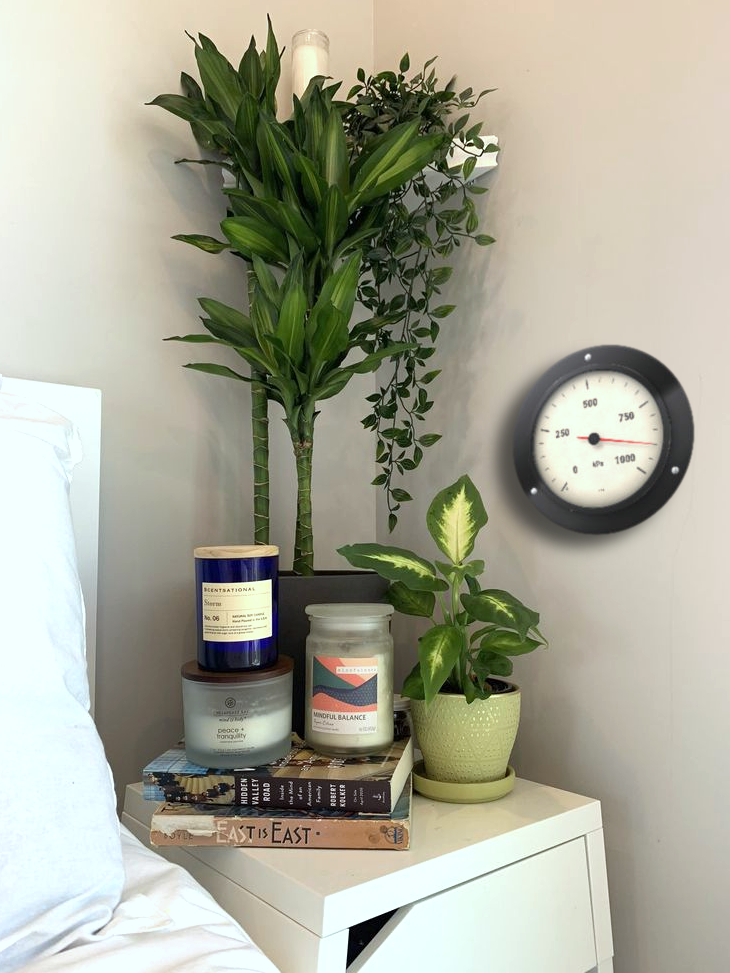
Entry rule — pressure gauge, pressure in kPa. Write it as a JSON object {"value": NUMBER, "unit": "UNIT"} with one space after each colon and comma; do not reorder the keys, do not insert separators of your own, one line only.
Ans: {"value": 900, "unit": "kPa"}
